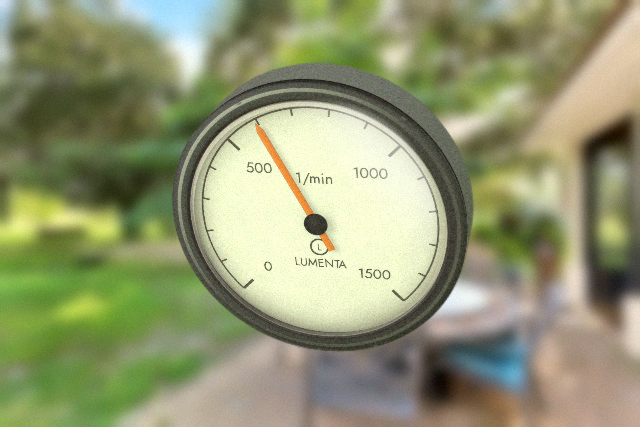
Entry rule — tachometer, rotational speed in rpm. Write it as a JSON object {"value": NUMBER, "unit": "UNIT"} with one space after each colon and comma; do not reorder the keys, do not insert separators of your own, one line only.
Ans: {"value": 600, "unit": "rpm"}
